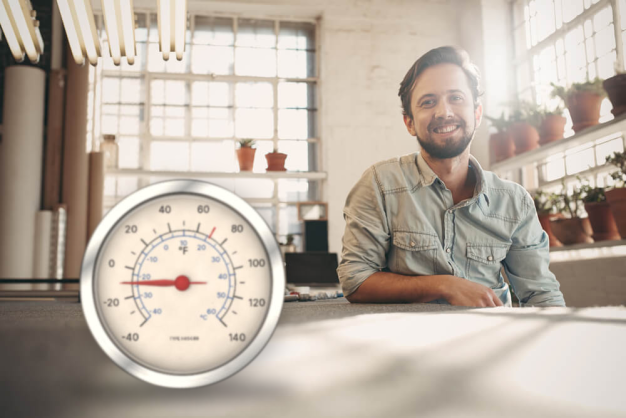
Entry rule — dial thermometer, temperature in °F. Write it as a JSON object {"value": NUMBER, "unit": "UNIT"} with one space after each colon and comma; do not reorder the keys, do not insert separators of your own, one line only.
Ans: {"value": -10, "unit": "°F"}
